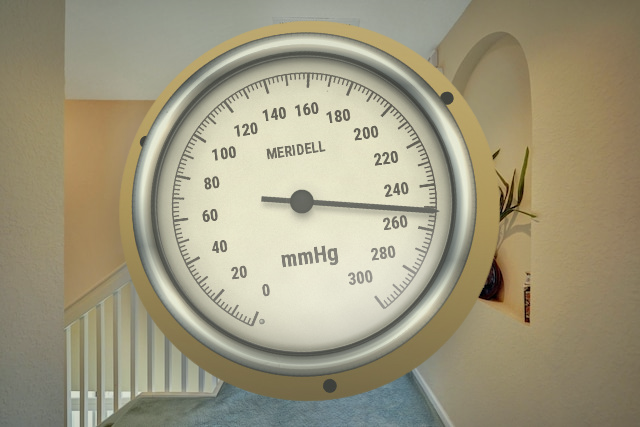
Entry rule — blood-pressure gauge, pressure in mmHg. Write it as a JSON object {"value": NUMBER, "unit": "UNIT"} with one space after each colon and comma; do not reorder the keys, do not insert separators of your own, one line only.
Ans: {"value": 252, "unit": "mmHg"}
